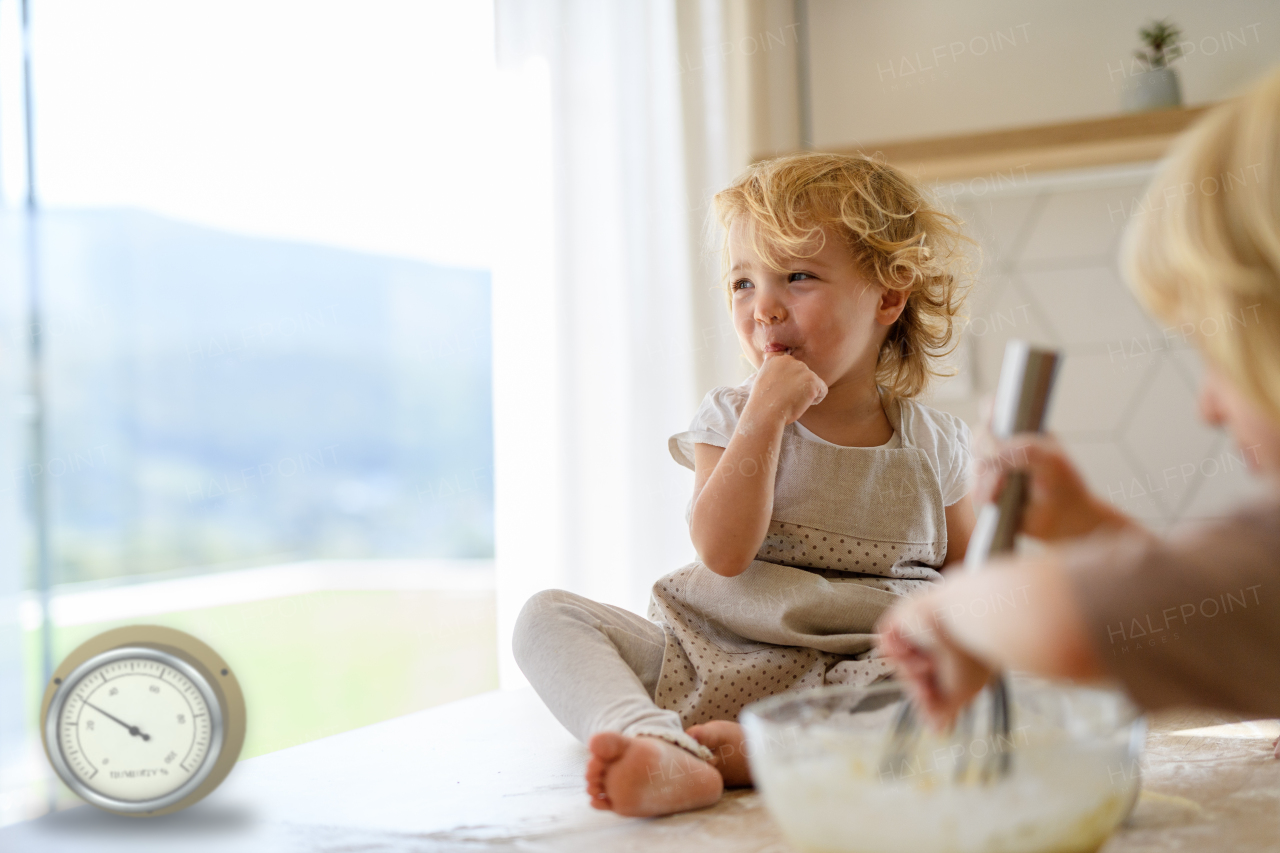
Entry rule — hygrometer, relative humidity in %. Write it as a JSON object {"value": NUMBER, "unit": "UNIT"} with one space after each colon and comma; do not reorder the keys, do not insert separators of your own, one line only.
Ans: {"value": 30, "unit": "%"}
